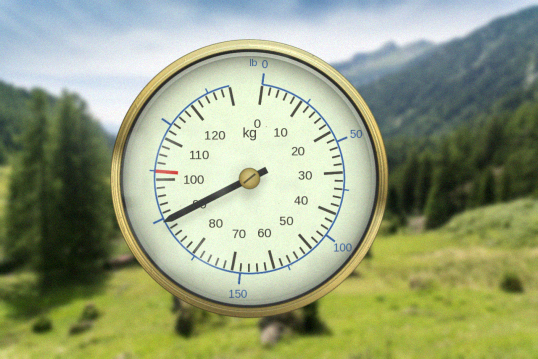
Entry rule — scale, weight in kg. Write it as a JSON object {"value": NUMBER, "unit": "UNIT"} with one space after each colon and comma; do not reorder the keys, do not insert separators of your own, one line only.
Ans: {"value": 90, "unit": "kg"}
